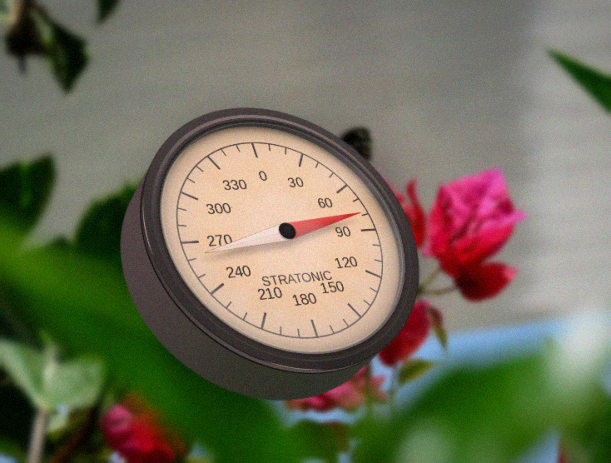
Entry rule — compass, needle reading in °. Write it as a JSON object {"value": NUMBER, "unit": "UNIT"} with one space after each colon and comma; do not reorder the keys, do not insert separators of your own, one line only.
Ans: {"value": 80, "unit": "°"}
